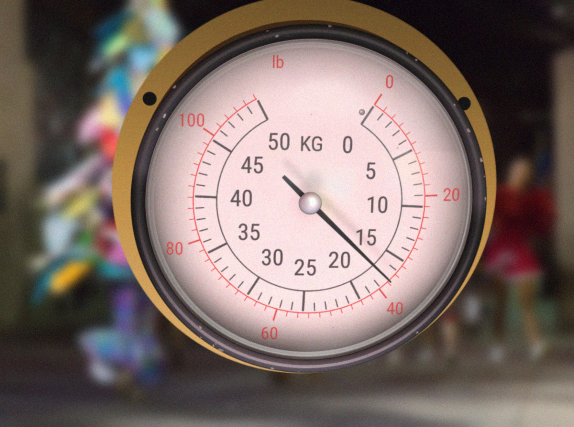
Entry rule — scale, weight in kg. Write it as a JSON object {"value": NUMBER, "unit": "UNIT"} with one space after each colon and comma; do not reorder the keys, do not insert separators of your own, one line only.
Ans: {"value": 17, "unit": "kg"}
